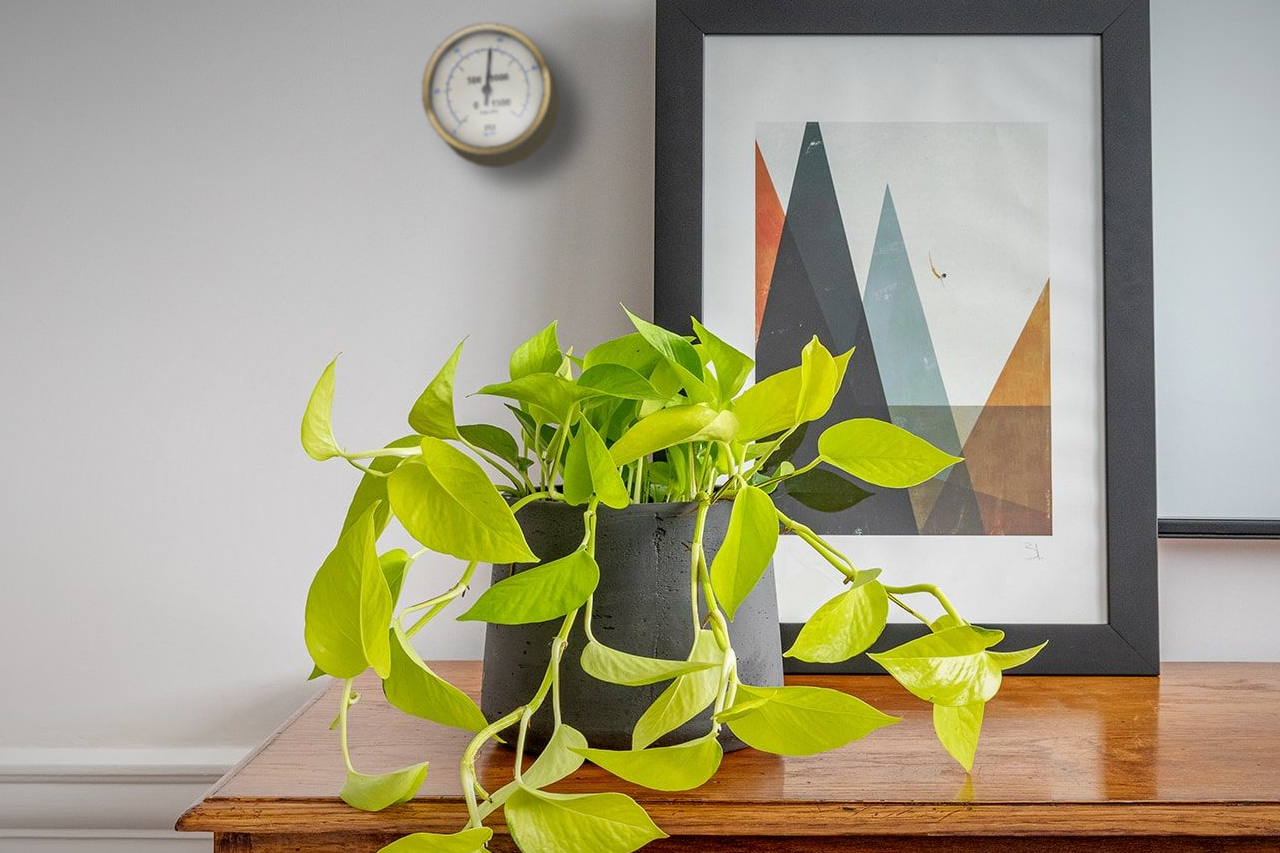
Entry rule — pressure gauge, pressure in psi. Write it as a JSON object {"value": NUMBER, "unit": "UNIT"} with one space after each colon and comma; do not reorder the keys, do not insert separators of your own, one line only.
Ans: {"value": 800, "unit": "psi"}
